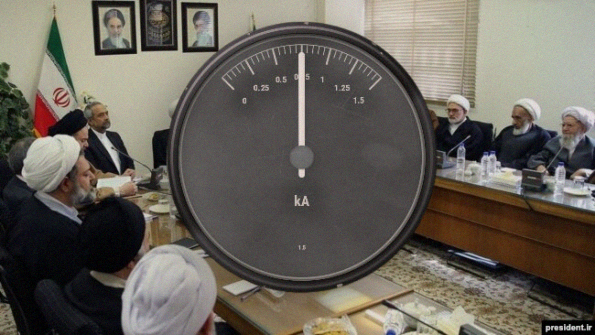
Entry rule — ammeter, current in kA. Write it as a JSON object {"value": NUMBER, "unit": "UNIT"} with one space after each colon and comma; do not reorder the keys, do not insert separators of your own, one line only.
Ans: {"value": 0.75, "unit": "kA"}
